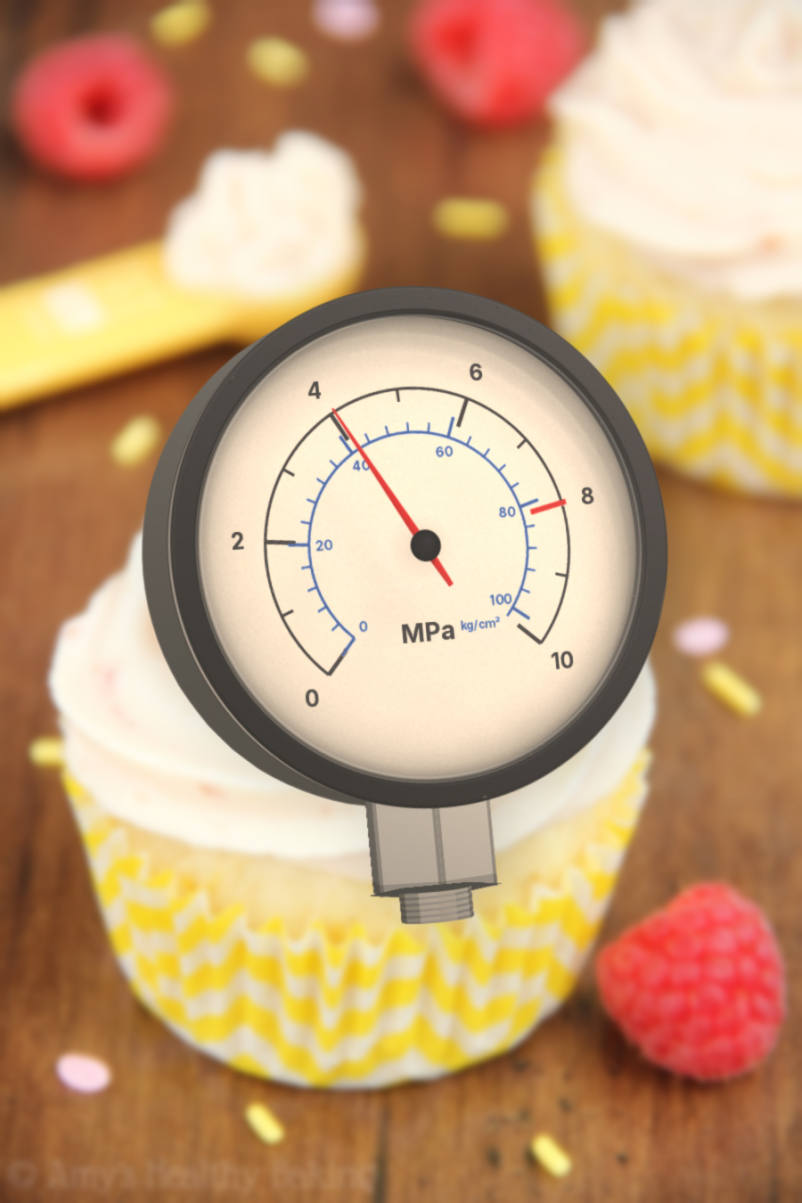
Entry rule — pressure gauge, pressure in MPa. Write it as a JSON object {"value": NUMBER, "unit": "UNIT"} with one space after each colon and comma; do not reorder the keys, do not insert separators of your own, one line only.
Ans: {"value": 4, "unit": "MPa"}
